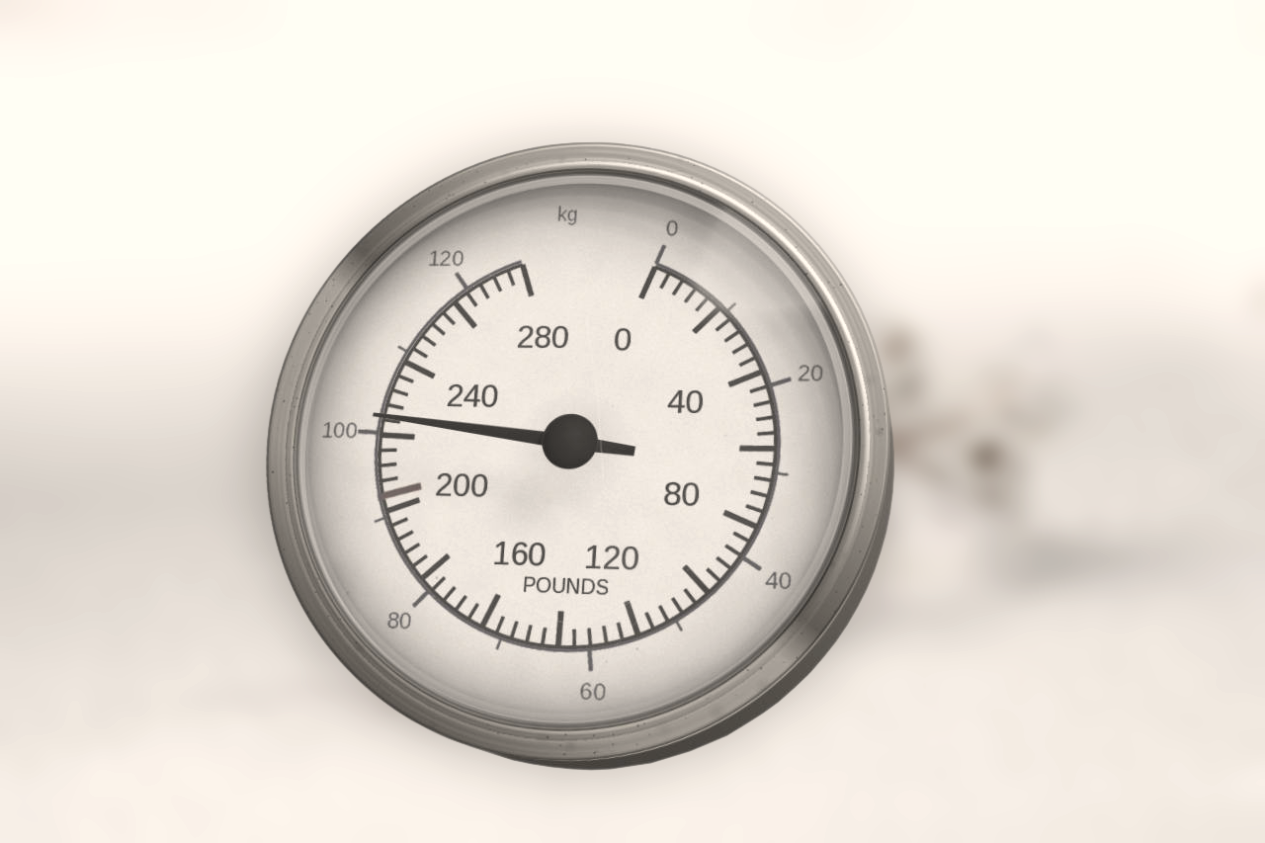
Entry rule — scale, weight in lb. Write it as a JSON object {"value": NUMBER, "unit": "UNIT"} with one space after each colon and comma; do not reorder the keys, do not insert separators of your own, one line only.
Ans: {"value": 224, "unit": "lb"}
